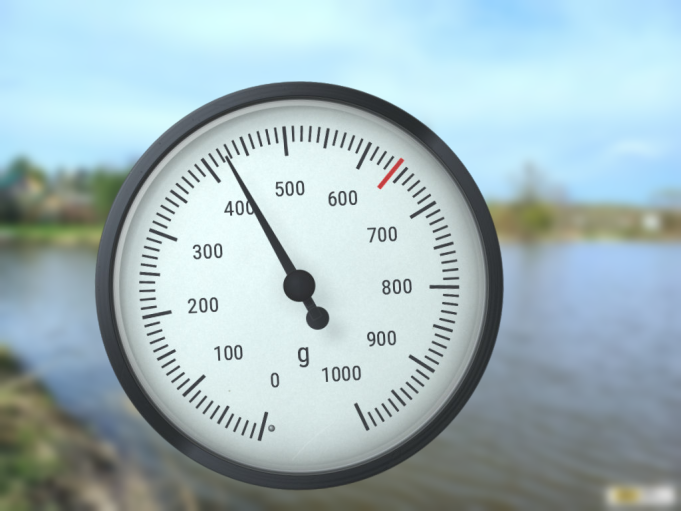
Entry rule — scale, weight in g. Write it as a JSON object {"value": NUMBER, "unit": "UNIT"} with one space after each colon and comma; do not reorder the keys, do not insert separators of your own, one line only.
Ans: {"value": 425, "unit": "g"}
